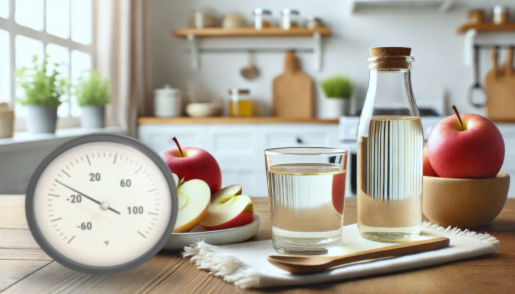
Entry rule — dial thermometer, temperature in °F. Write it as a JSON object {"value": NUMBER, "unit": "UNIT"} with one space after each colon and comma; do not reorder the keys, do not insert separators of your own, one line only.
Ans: {"value": -8, "unit": "°F"}
